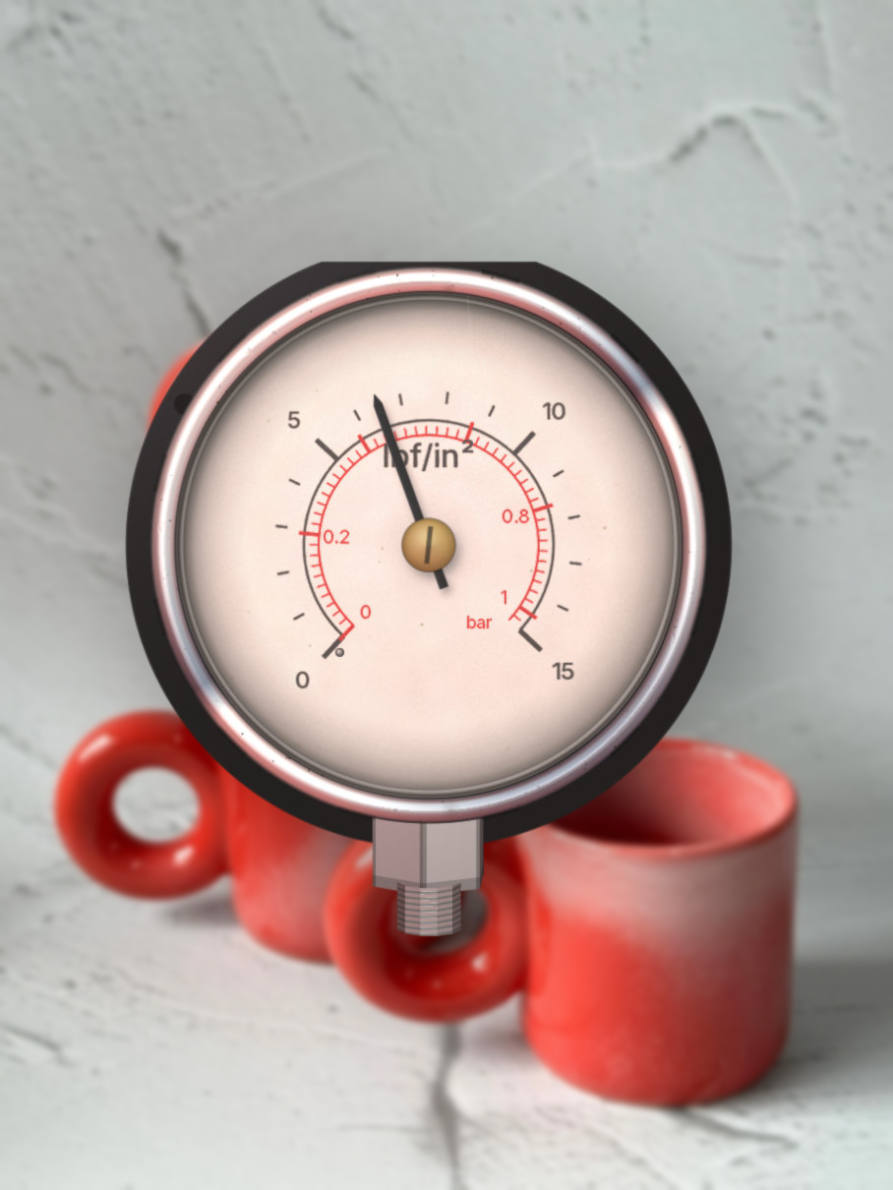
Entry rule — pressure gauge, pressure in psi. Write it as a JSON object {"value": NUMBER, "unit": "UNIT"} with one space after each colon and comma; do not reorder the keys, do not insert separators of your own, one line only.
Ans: {"value": 6.5, "unit": "psi"}
